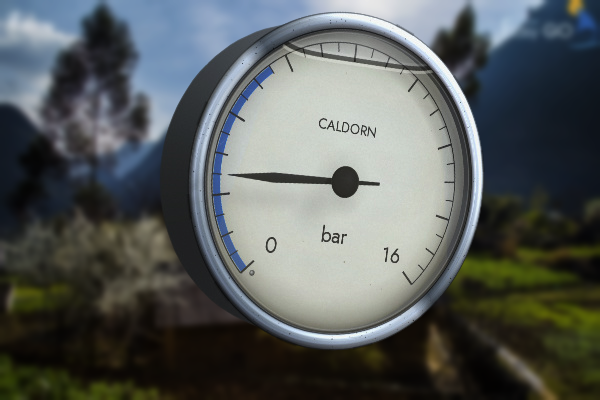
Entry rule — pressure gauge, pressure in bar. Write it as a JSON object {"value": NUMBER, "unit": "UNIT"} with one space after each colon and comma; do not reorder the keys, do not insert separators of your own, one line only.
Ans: {"value": 2.5, "unit": "bar"}
